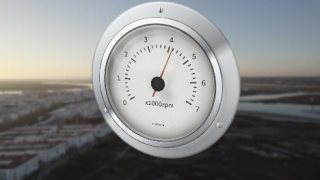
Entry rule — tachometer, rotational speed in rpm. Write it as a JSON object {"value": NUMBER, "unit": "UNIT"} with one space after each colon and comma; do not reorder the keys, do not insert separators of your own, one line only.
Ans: {"value": 4200, "unit": "rpm"}
